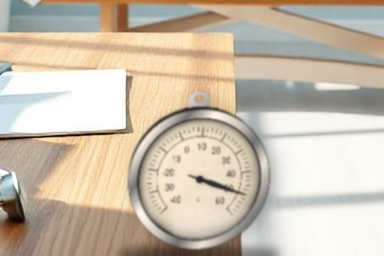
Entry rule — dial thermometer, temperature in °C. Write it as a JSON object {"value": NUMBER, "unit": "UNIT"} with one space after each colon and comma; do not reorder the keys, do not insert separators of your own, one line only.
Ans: {"value": 50, "unit": "°C"}
